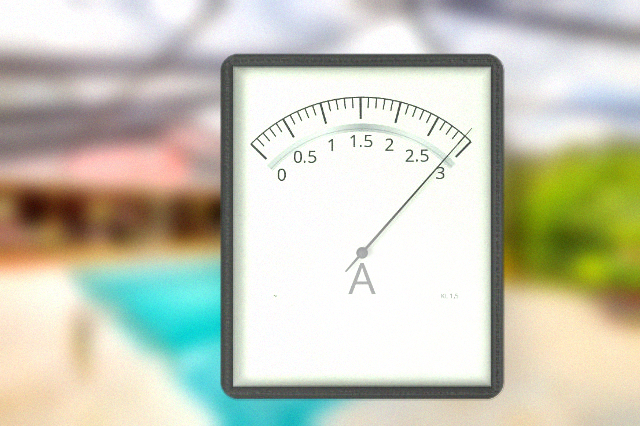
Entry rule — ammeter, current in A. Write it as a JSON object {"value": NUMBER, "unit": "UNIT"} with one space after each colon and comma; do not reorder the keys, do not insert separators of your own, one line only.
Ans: {"value": 2.9, "unit": "A"}
